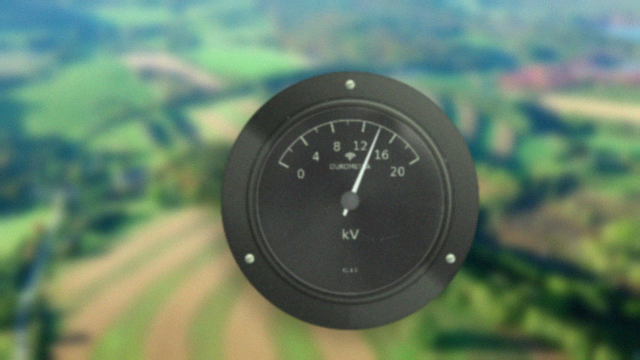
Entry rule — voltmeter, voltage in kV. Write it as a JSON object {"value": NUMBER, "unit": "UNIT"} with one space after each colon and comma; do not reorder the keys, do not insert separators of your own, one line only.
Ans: {"value": 14, "unit": "kV"}
